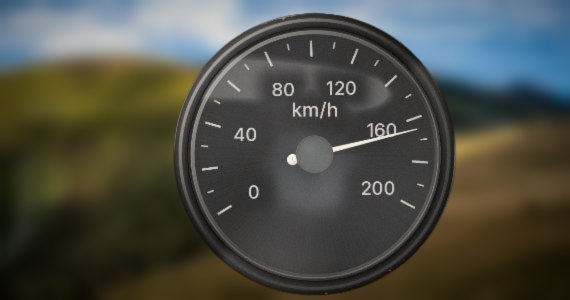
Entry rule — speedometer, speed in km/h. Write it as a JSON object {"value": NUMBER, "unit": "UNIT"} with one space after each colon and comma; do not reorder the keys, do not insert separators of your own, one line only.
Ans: {"value": 165, "unit": "km/h"}
